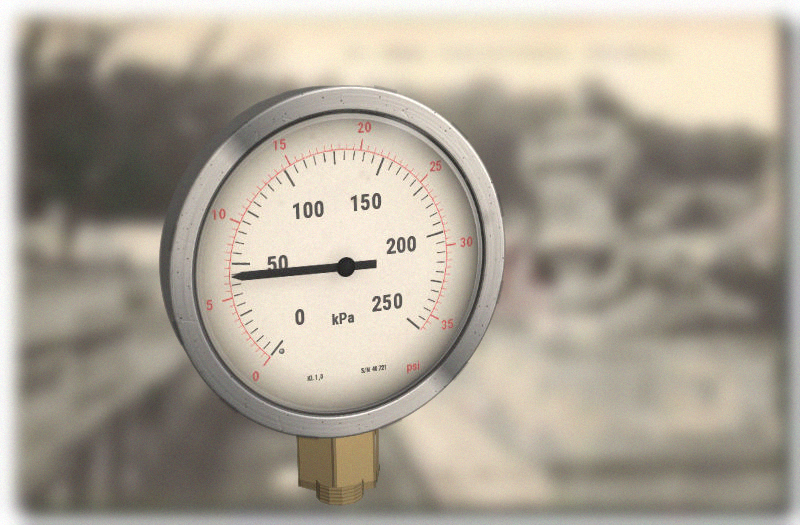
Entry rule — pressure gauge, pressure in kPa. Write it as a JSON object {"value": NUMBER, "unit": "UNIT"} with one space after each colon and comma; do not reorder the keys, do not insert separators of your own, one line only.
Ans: {"value": 45, "unit": "kPa"}
